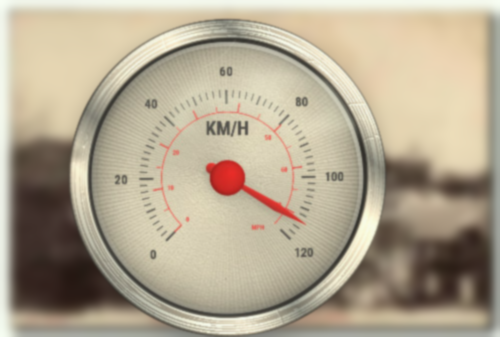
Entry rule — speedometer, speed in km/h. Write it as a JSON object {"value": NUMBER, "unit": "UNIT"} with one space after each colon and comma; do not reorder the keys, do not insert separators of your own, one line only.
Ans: {"value": 114, "unit": "km/h"}
